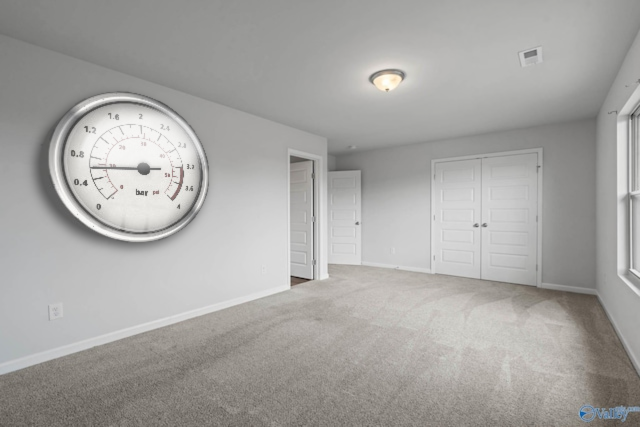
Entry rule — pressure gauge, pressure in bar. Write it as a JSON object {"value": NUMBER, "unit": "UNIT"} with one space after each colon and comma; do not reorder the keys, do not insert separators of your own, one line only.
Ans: {"value": 0.6, "unit": "bar"}
